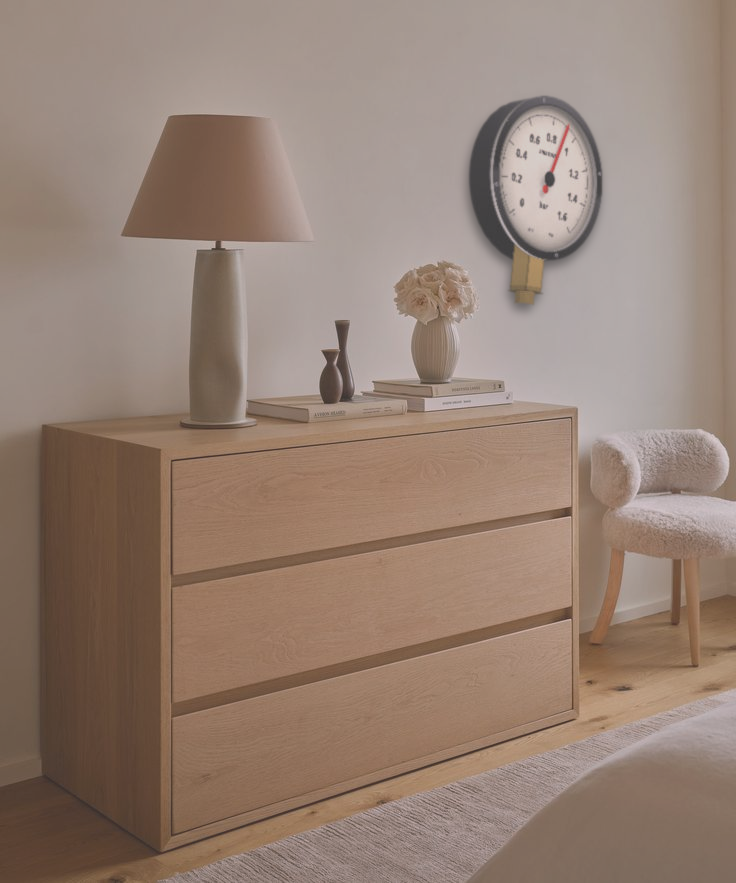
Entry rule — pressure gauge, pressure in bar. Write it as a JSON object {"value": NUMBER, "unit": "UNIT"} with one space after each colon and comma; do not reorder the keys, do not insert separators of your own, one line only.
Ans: {"value": 0.9, "unit": "bar"}
